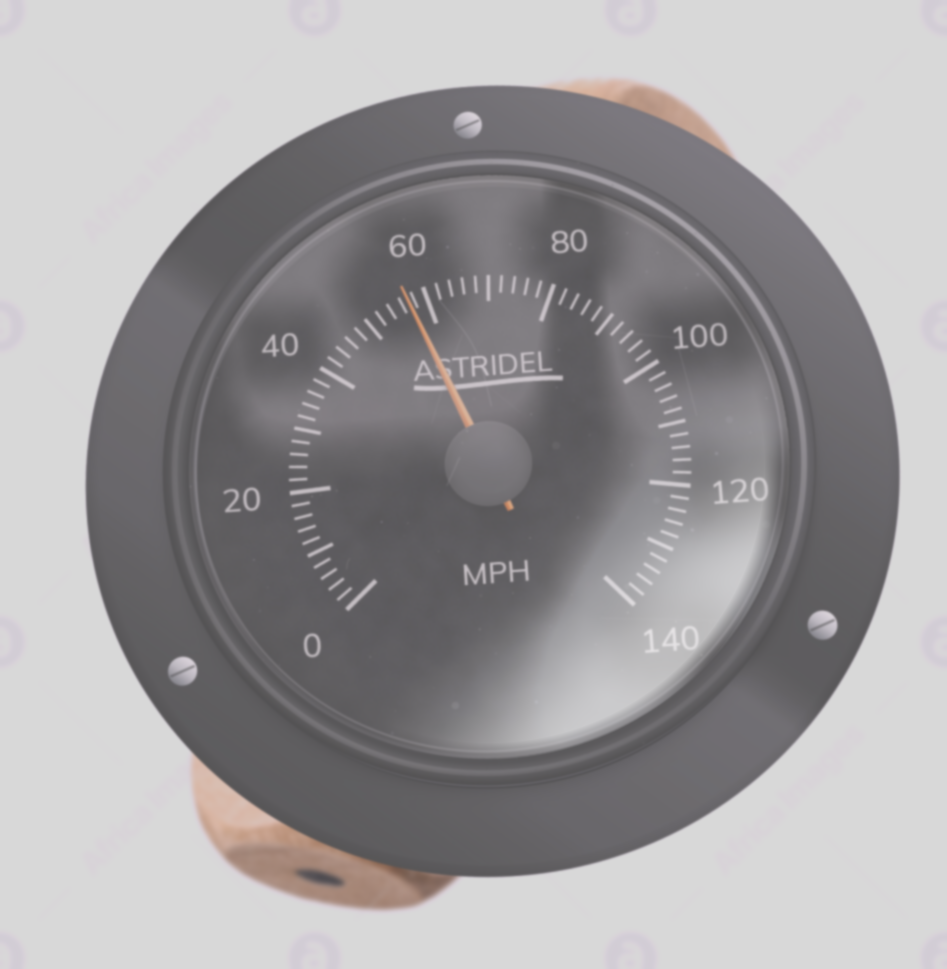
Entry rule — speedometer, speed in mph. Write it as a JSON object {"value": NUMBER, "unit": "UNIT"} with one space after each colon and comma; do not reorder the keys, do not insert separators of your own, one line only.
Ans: {"value": 57, "unit": "mph"}
